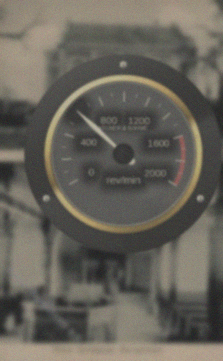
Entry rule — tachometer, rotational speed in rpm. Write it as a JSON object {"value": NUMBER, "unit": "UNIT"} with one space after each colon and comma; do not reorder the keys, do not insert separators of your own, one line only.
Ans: {"value": 600, "unit": "rpm"}
